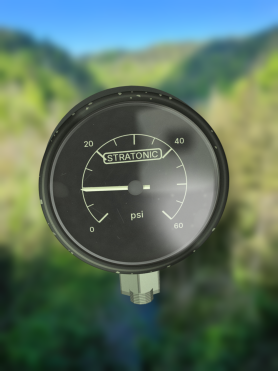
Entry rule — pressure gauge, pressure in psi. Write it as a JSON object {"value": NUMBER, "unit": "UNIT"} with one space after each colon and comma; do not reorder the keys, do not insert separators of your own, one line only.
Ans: {"value": 10, "unit": "psi"}
